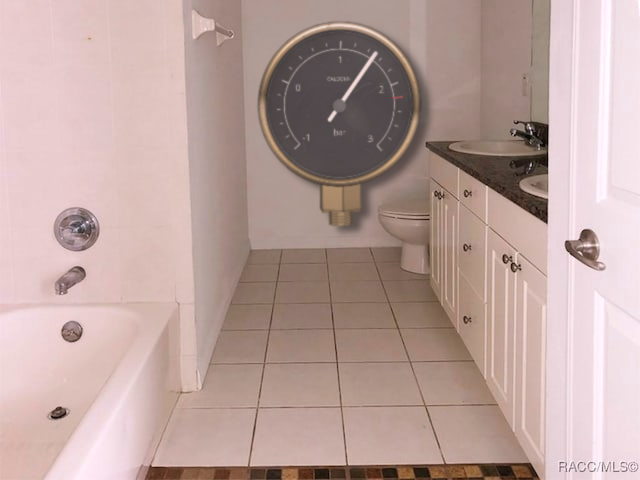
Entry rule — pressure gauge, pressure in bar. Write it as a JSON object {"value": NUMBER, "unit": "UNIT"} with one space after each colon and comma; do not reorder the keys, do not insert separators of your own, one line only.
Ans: {"value": 1.5, "unit": "bar"}
